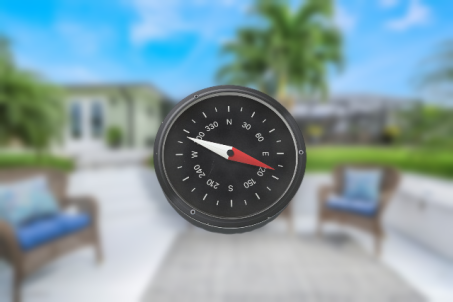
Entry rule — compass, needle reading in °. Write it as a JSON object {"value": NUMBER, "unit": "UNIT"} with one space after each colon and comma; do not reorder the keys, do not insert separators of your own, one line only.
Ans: {"value": 112.5, "unit": "°"}
